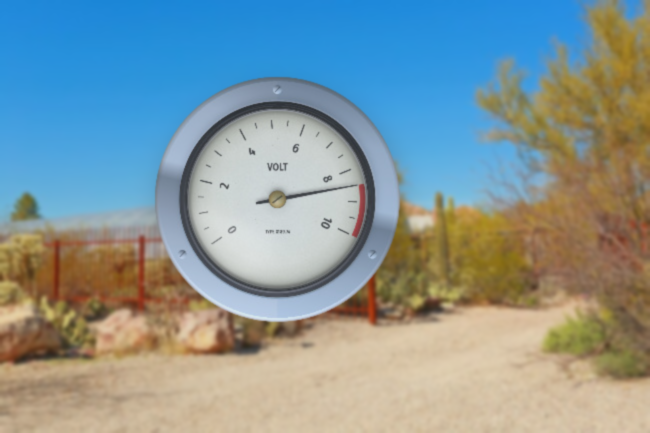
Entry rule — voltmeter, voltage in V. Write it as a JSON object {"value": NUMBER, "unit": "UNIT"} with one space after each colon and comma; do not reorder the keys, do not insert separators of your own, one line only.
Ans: {"value": 8.5, "unit": "V"}
